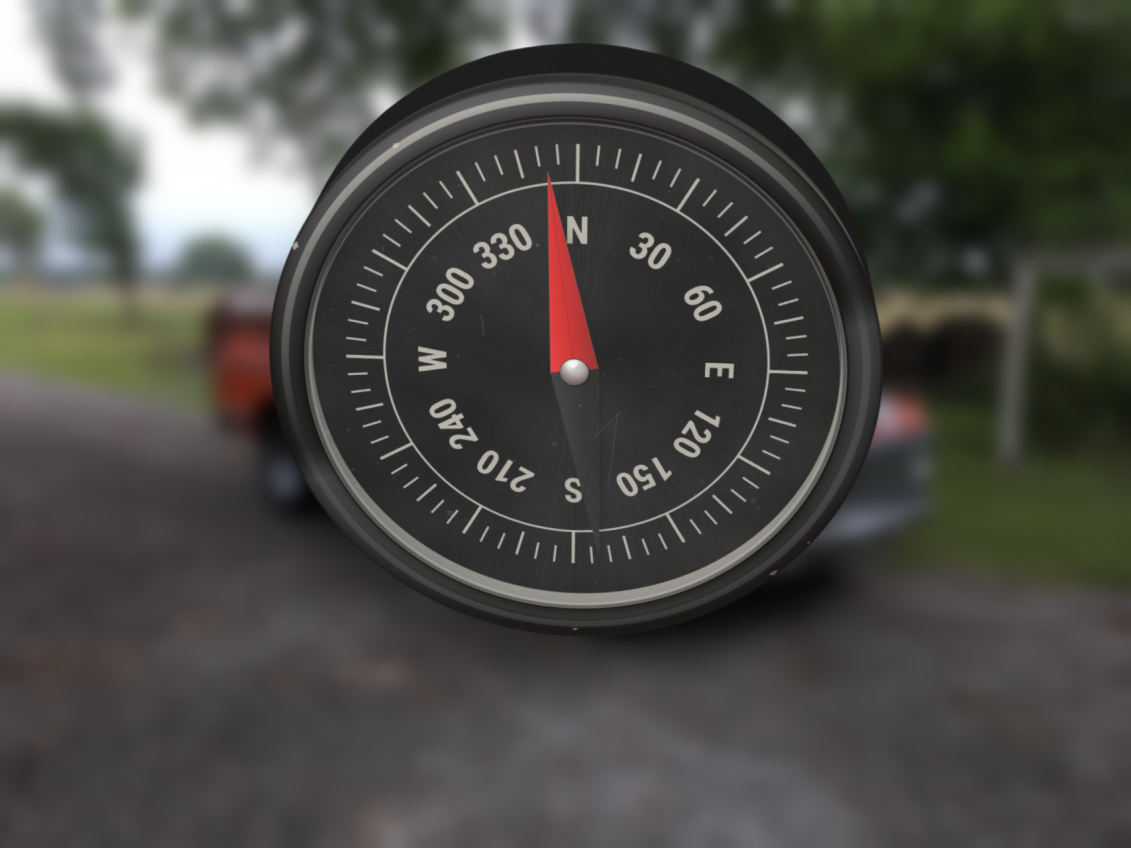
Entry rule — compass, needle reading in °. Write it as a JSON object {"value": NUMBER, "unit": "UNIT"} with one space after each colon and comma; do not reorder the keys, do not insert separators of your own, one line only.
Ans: {"value": 352.5, "unit": "°"}
